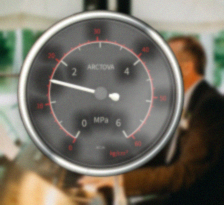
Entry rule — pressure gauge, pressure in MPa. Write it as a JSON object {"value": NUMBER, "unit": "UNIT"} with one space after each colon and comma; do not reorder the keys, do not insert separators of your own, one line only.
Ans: {"value": 1.5, "unit": "MPa"}
